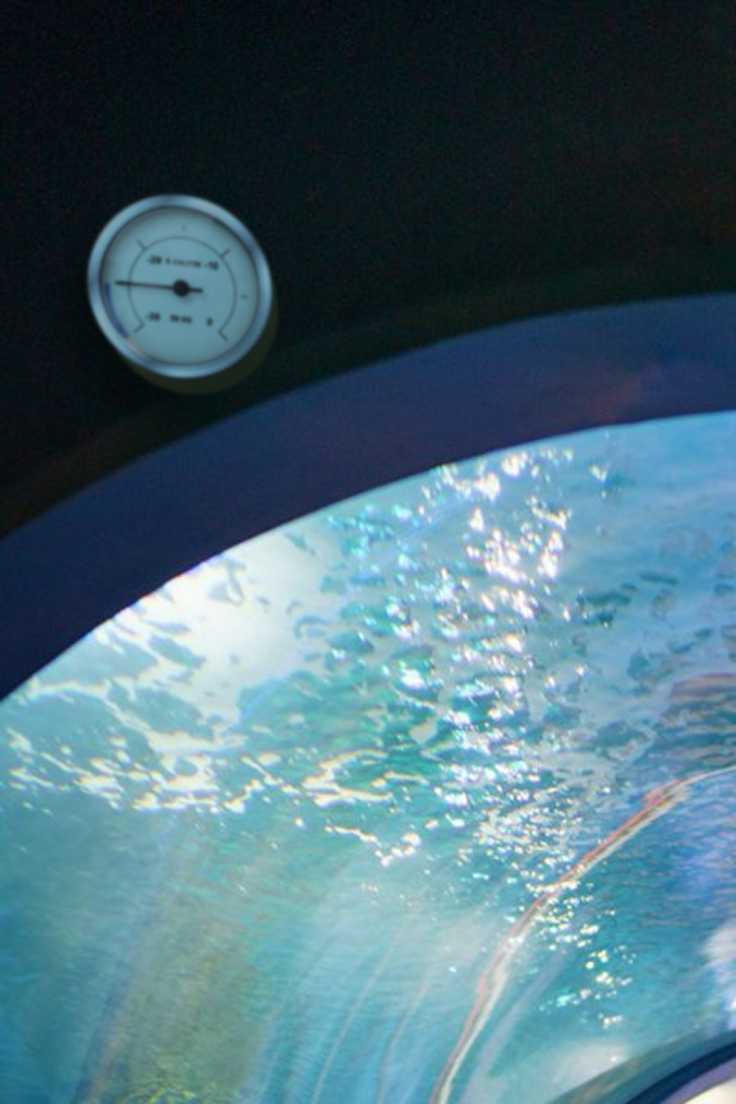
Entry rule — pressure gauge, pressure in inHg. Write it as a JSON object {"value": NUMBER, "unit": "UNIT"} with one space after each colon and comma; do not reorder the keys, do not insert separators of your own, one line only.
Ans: {"value": -25, "unit": "inHg"}
